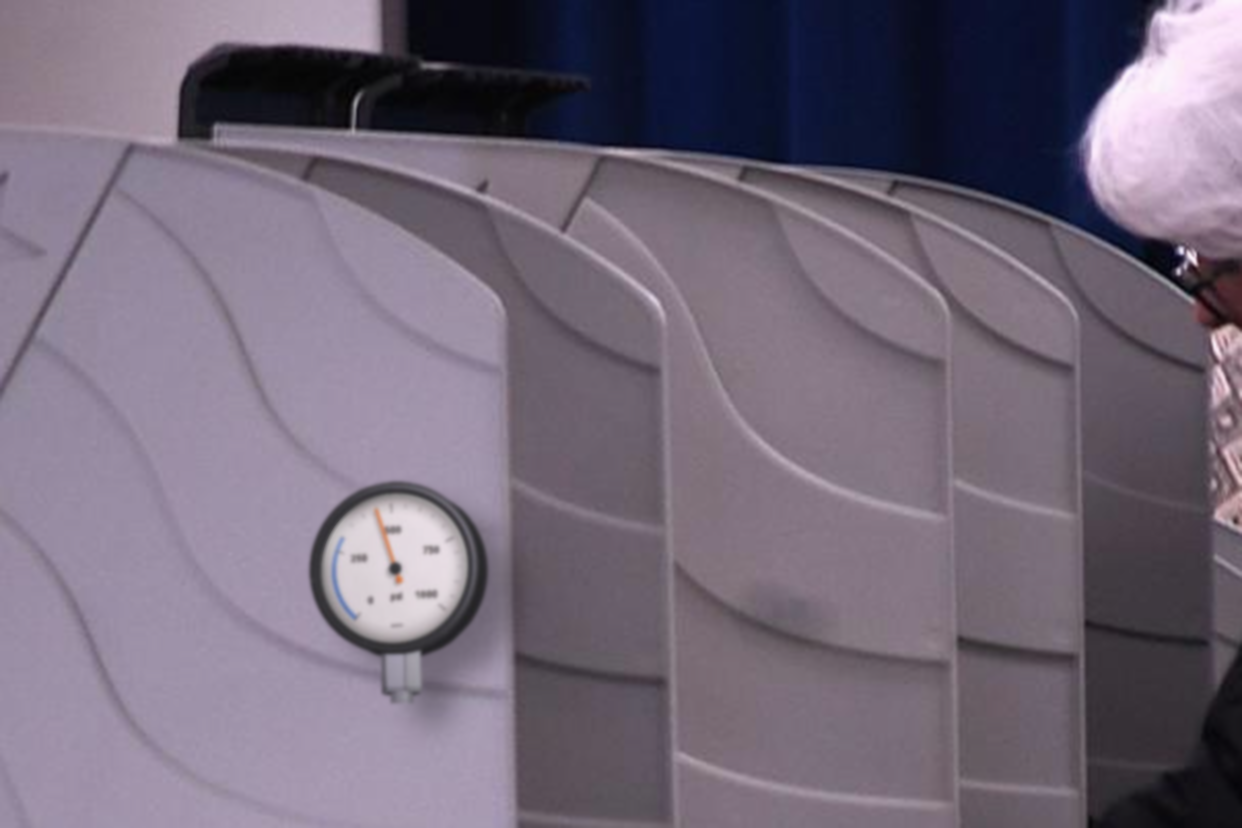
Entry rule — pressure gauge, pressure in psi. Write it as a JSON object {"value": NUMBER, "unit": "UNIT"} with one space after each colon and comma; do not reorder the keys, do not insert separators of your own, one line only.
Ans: {"value": 450, "unit": "psi"}
